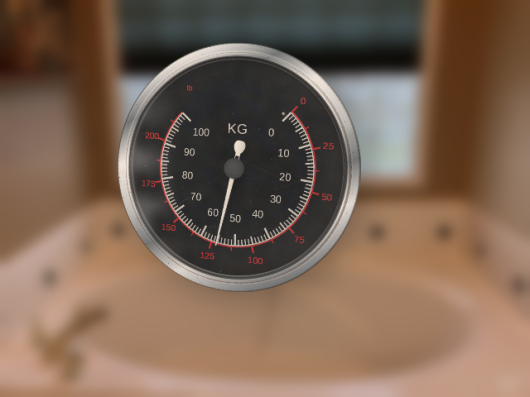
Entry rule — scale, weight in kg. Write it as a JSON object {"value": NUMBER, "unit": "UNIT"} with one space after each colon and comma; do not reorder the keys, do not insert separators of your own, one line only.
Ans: {"value": 55, "unit": "kg"}
